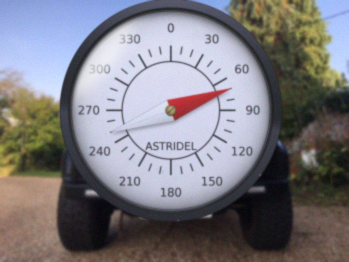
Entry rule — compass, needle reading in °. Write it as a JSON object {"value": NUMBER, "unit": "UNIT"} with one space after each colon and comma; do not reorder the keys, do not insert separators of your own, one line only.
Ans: {"value": 70, "unit": "°"}
